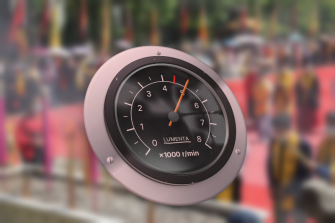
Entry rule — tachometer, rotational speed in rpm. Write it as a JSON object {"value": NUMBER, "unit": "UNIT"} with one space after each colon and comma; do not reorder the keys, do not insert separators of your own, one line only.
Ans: {"value": 5000, "unit": "rpm"}
